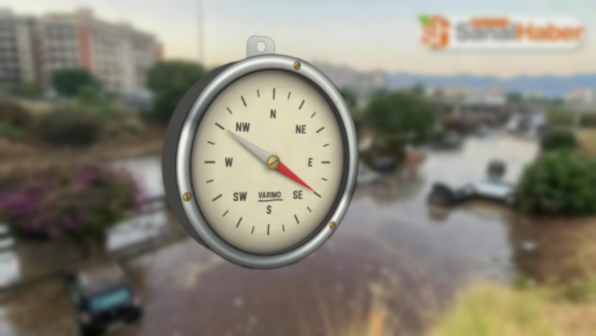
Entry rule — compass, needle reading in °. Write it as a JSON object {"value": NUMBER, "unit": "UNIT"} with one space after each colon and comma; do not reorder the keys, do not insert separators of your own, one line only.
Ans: {"value": 120, "unit": "°"}
